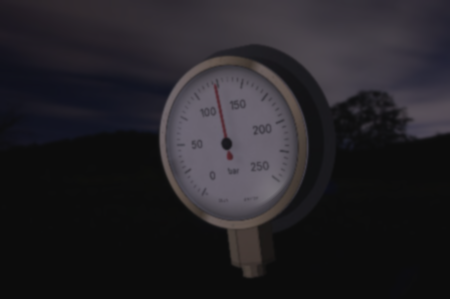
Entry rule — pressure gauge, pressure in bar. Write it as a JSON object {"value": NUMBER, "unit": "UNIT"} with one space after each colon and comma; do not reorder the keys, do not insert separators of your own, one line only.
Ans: {"value": 125, "unit": "bar"}
